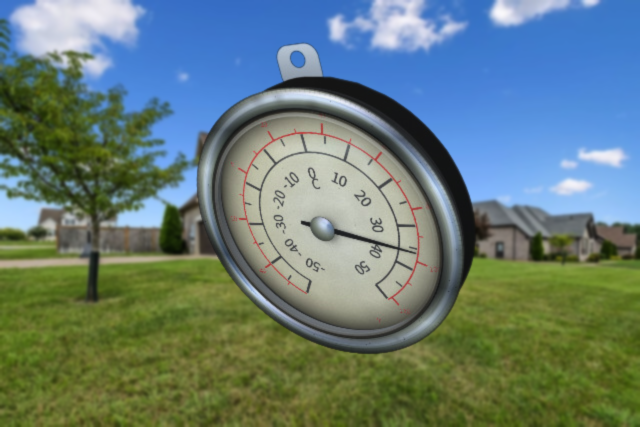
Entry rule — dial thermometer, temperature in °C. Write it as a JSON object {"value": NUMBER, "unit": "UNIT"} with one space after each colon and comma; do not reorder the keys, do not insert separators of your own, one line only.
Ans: {"value": 35, "unit": "°C"}
